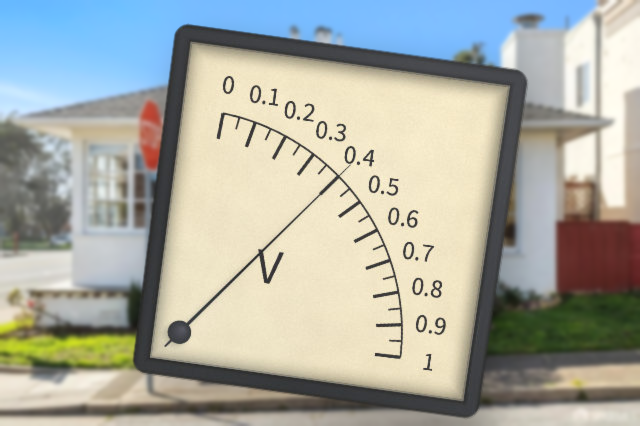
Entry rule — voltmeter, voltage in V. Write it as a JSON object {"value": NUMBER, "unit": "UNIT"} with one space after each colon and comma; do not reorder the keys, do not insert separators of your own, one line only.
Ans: {"value": 0.4, "unit": "V"}
